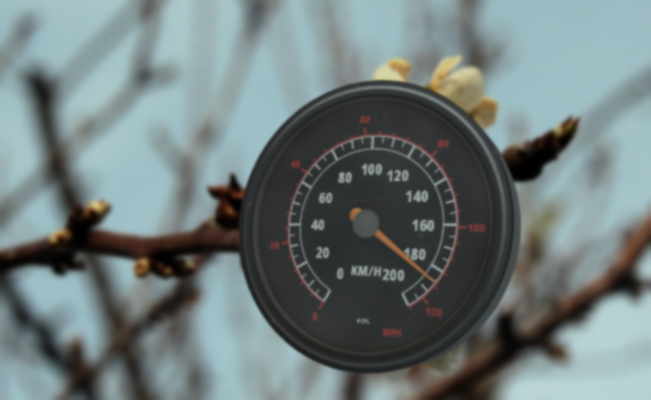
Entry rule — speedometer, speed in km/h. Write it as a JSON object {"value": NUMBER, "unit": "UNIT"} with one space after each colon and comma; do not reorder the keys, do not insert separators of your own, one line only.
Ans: {"value": 185, "unit": "km/h"}
